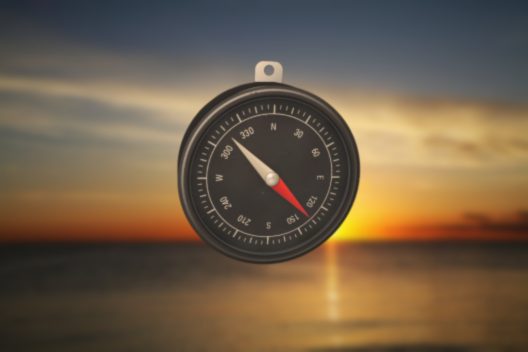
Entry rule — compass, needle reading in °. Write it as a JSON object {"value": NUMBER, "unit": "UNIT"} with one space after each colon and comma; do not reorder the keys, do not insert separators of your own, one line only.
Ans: {"value": 135, "unit": "°"}
